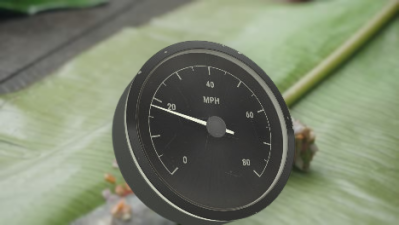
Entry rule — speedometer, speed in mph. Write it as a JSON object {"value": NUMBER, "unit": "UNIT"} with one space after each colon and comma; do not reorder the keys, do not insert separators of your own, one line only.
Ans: {"value": 17.5, "unit": "mph"}
